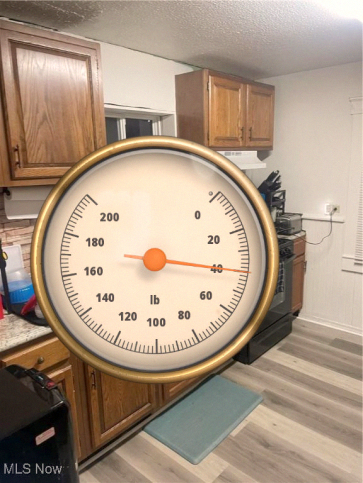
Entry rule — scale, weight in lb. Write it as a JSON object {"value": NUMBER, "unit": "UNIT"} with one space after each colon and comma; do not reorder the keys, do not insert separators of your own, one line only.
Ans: {"value": 40, "unit": "lb"}
